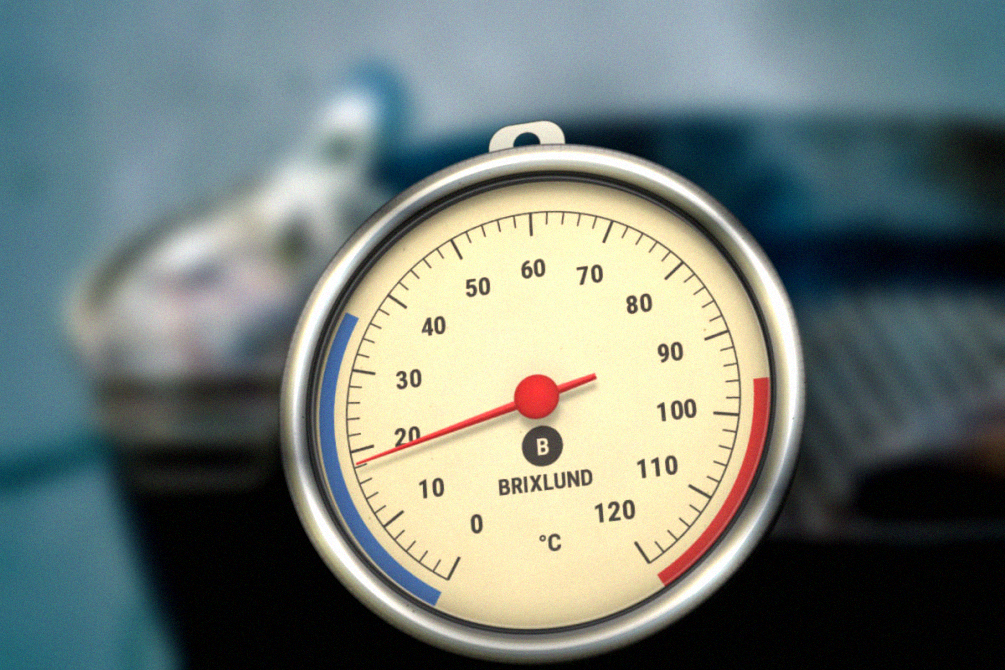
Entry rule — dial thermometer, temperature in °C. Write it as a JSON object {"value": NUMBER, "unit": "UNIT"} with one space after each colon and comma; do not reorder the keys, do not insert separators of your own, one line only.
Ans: {"value": 18, "unit": "°C"}
